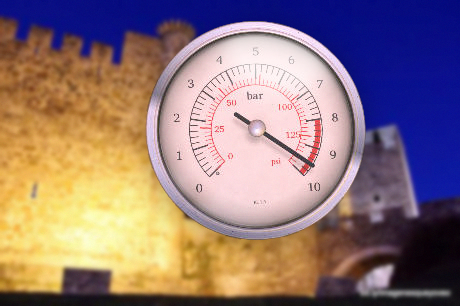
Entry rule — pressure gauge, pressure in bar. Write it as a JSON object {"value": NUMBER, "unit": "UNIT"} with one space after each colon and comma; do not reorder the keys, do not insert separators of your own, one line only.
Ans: {"value": 9.6, "unit": "bar"}
